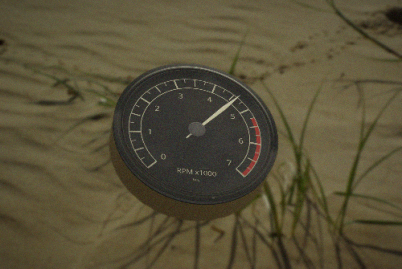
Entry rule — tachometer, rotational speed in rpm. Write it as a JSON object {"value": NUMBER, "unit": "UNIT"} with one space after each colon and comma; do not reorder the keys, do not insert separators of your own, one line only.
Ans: {"value": 4625, "unit": "rpm"}
